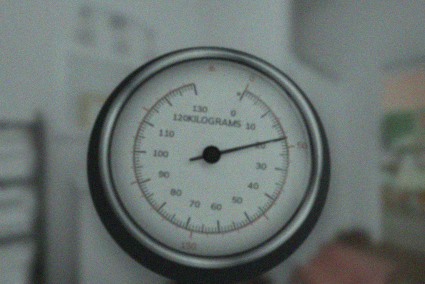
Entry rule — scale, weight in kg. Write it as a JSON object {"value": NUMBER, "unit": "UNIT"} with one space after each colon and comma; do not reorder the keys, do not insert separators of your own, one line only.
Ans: {"value": 20, "unit": "kg"}
